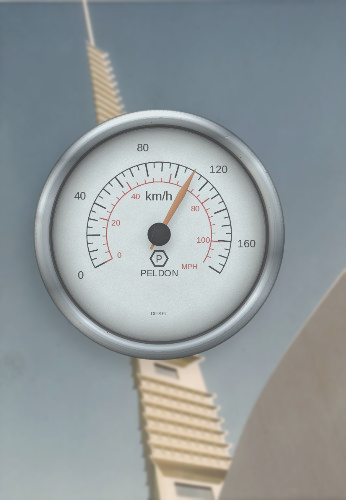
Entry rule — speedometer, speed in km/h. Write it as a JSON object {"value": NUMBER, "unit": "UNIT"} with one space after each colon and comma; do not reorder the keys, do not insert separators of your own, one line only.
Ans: {"value": 110, "unit": "km/h"}
